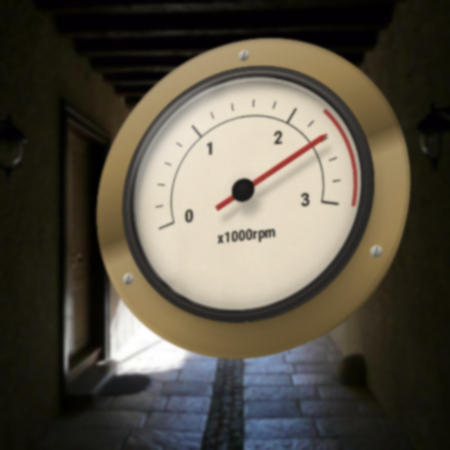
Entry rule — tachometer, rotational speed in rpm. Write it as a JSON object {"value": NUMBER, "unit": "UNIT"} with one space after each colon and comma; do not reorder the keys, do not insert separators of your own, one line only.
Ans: {"value": 2400, "unit": "rpm"}
